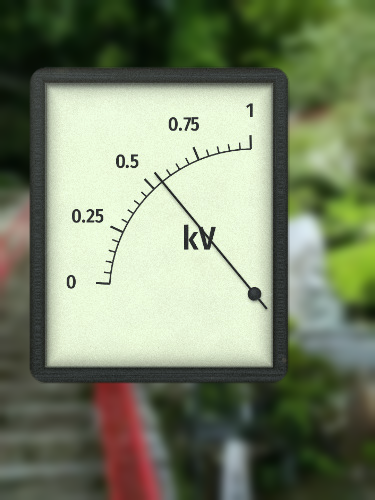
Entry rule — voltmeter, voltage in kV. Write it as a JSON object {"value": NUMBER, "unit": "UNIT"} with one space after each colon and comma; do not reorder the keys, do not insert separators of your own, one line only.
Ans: {"value": 0.55, "unit": "kV"}
